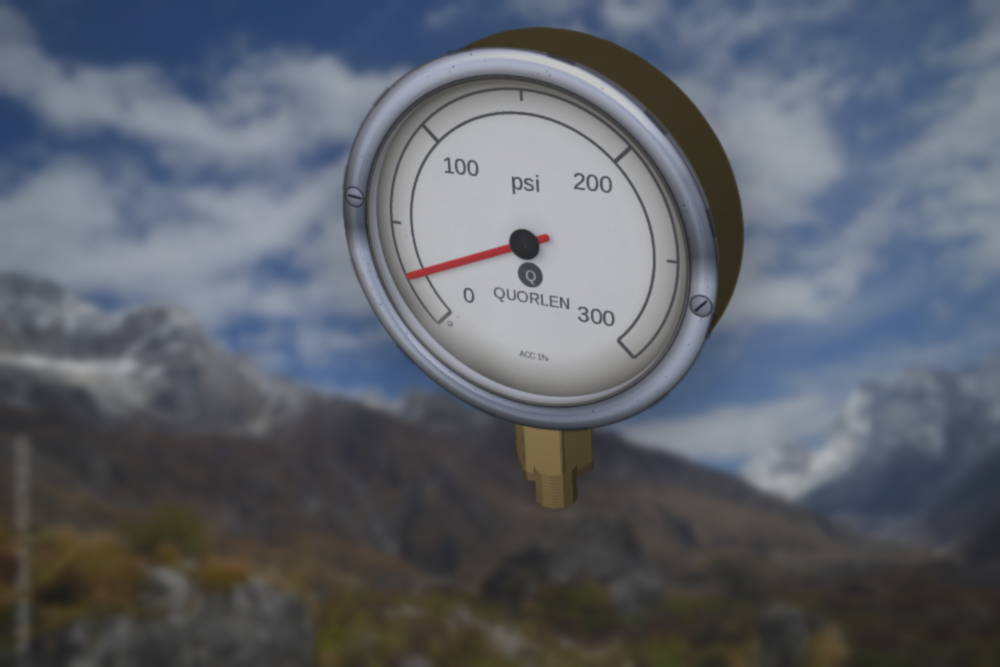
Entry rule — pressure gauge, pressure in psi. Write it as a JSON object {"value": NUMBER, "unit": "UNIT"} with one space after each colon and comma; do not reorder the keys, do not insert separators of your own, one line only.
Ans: {"value": 25, "unit": "psi"}
